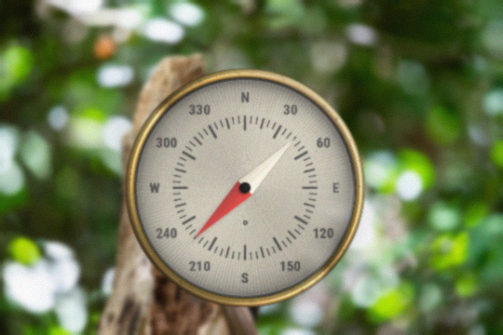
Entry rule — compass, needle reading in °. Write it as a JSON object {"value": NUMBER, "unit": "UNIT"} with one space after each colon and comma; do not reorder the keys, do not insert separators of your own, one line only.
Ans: {"value": 225, "unit": "°"}
